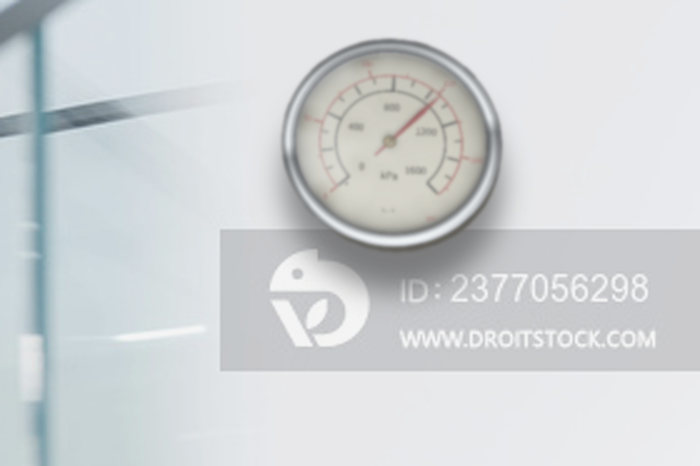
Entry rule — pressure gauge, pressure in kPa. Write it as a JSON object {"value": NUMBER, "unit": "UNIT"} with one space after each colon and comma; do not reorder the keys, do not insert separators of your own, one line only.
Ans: {"value": 1050, "unit": "kPa"}
